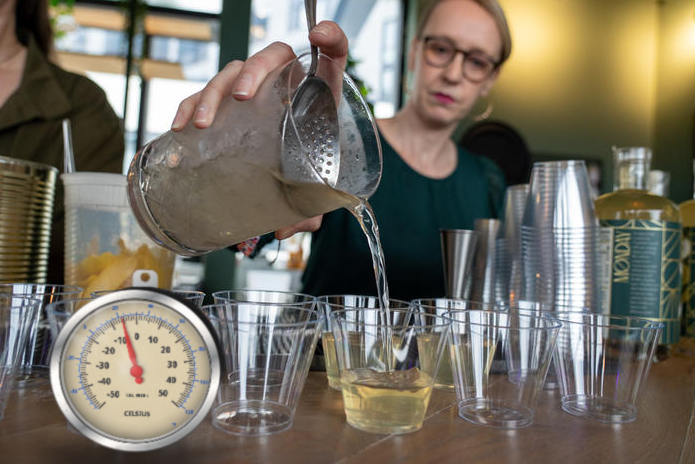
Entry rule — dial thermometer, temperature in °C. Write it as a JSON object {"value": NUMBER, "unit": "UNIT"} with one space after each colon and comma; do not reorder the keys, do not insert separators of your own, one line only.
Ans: {"value": -5, "unit": "°C"}
